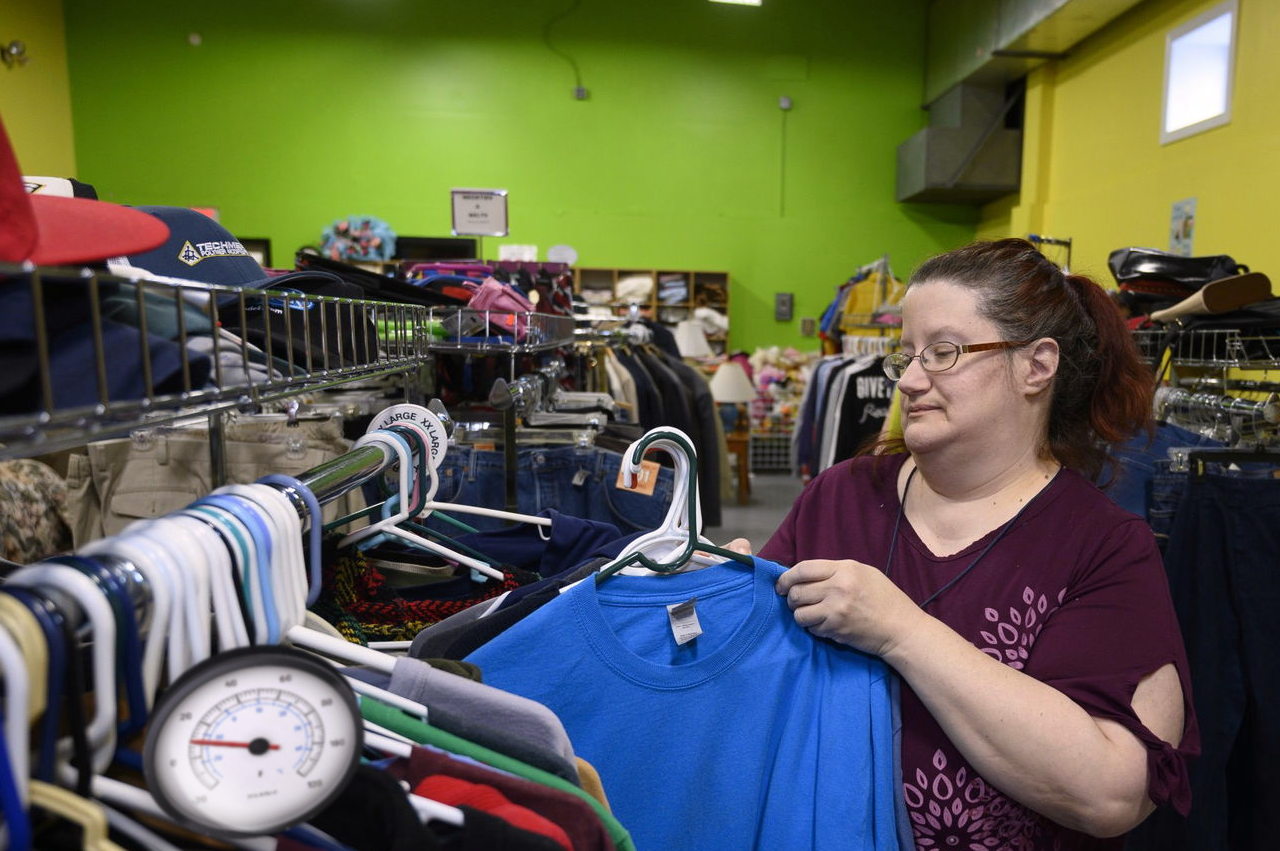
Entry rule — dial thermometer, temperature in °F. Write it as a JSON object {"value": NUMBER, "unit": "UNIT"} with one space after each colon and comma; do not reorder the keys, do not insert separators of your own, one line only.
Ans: {"value": 10, "unit": "°F"}
